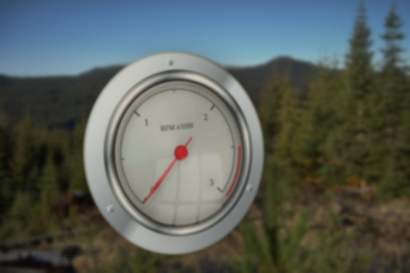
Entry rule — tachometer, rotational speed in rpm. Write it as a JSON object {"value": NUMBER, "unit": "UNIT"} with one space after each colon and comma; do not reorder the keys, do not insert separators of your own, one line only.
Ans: {"value": 0, "unit": "rpm"}
